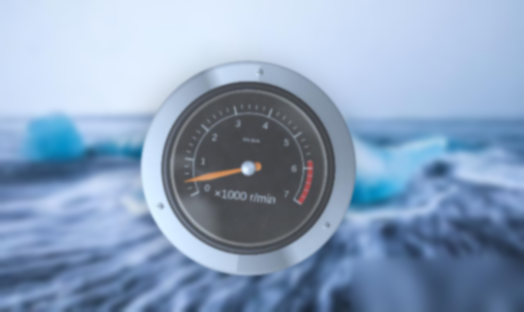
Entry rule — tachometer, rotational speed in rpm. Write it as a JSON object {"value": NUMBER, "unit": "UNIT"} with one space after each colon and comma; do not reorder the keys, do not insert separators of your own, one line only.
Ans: {"value": 400, "unit": "rpm"}
